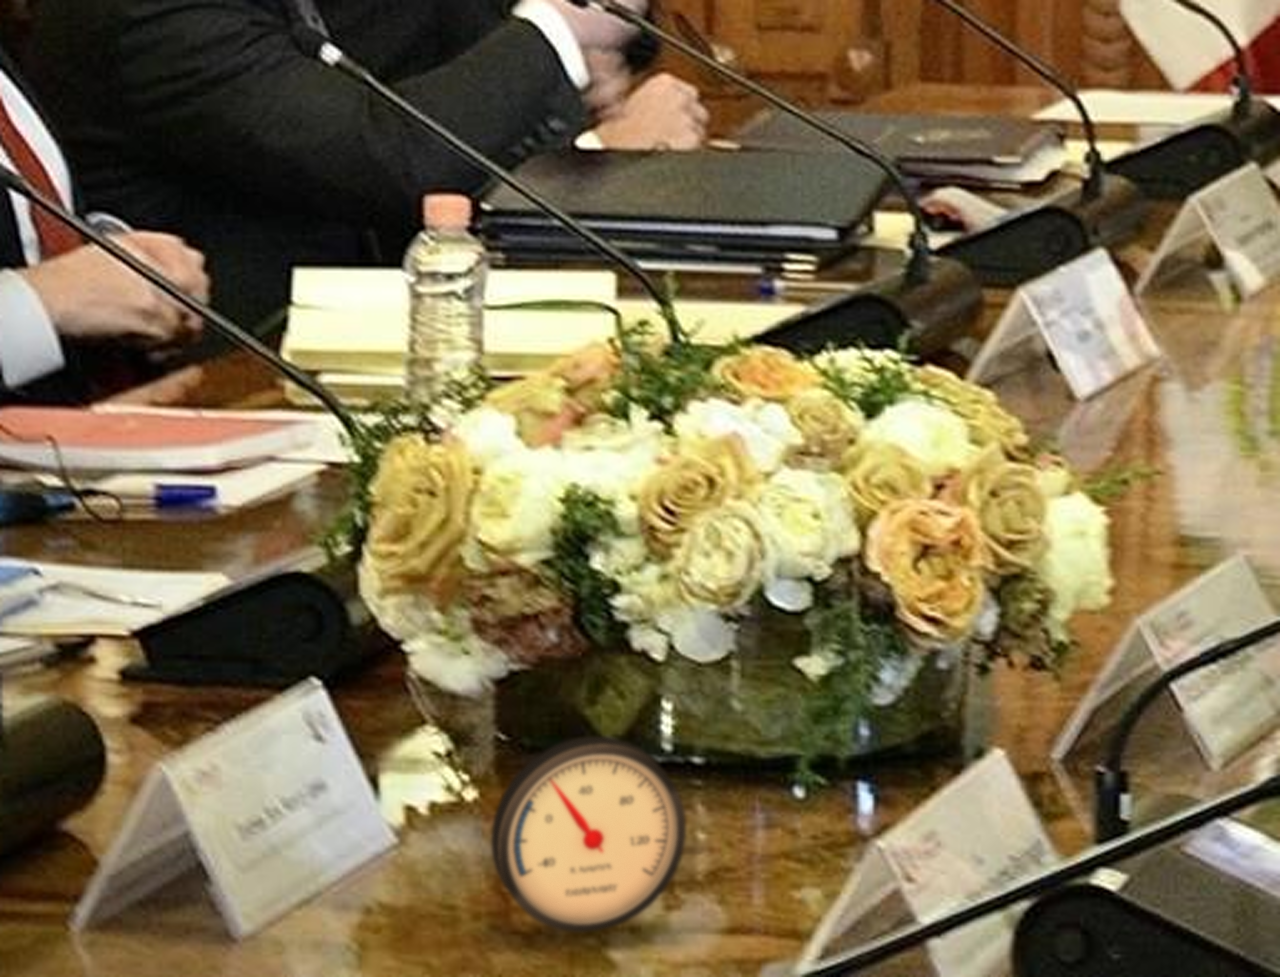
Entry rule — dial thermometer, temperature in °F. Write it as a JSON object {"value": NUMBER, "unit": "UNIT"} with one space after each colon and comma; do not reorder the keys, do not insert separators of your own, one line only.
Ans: {"value": 20, "unit": "°F"}
